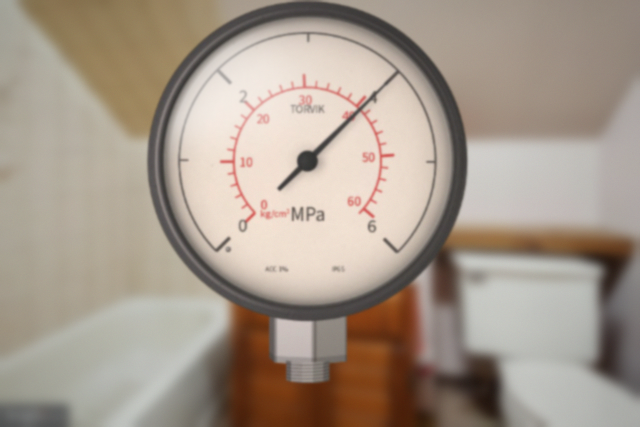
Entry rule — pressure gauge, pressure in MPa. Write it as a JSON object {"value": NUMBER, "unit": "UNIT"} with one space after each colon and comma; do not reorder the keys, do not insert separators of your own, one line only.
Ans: {"value": 4, "unit": "MPa"}
